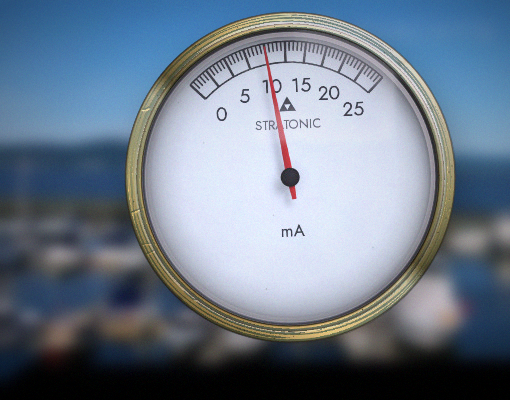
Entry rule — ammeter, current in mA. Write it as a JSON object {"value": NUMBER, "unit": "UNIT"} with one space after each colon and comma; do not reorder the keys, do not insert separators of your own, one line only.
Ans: {"value": 10, "unit": "mA"}
